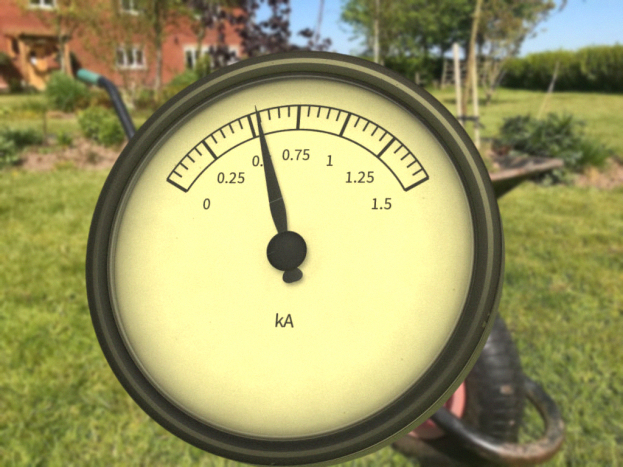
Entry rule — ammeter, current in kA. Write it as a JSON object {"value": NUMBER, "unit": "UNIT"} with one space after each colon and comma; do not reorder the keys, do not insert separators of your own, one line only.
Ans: {"value": 0.55, "unit": "kA"}
